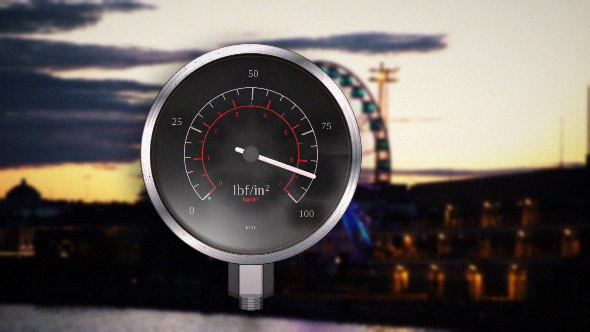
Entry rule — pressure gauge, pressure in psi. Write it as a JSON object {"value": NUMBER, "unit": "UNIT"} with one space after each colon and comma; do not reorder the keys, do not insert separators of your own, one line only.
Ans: {"value": 90, "unit": "psi"}
